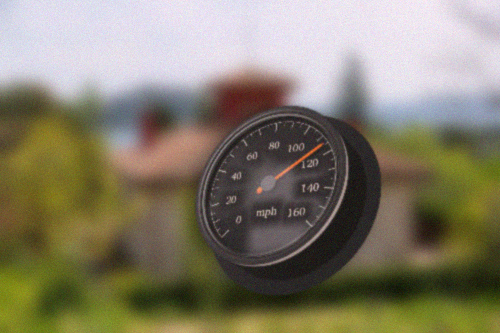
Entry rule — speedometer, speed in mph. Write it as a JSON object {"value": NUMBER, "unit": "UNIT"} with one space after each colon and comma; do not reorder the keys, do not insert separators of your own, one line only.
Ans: {"value": 115, "unit": "mph"}
